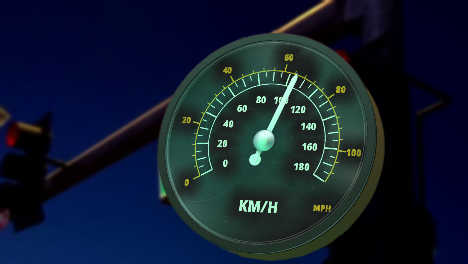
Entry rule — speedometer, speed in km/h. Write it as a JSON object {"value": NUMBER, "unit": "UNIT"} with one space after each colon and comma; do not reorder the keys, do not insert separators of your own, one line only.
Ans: {"value": 105, "unit": "km/h"}
